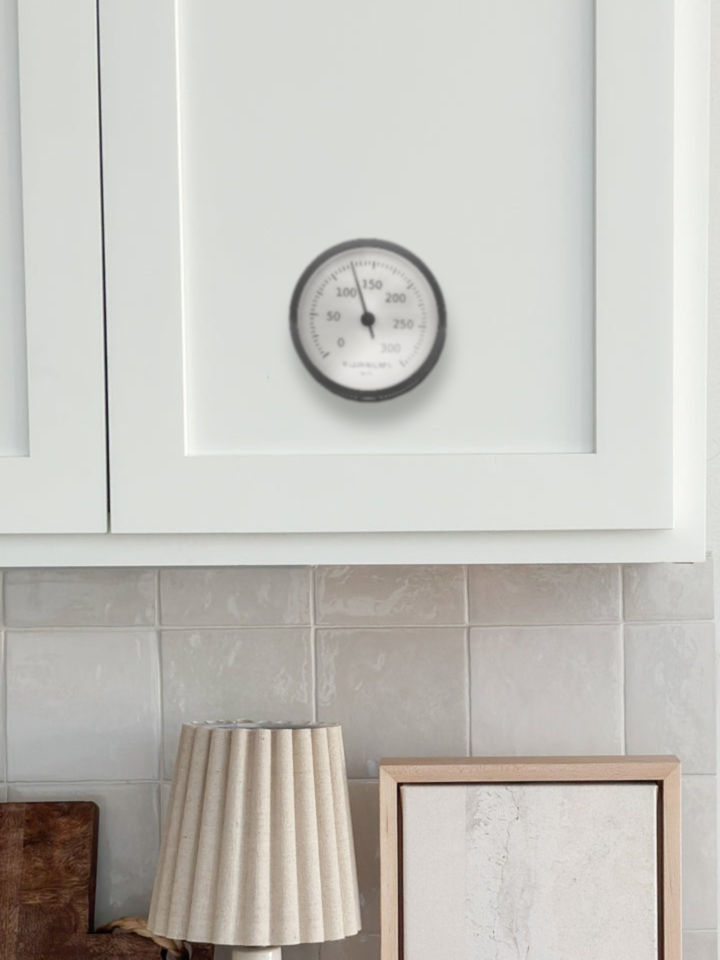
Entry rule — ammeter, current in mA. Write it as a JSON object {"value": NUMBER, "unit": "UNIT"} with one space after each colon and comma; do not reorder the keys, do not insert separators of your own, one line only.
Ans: {"value": 125, "unit": "mA"}
